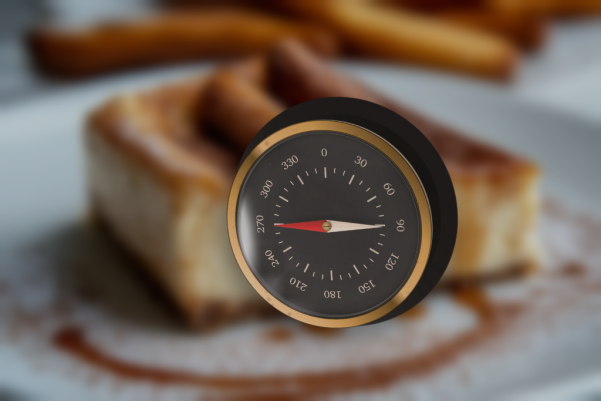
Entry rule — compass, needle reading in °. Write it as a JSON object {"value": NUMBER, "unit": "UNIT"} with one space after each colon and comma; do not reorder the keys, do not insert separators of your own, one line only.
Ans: {"value": 270, "unit": "°"}
